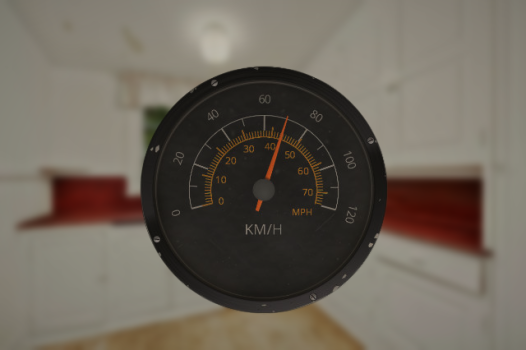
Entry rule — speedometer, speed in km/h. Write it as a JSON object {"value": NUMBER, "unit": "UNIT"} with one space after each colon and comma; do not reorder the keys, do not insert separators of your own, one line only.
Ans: {"value": 70, "unit": "km/h"}
